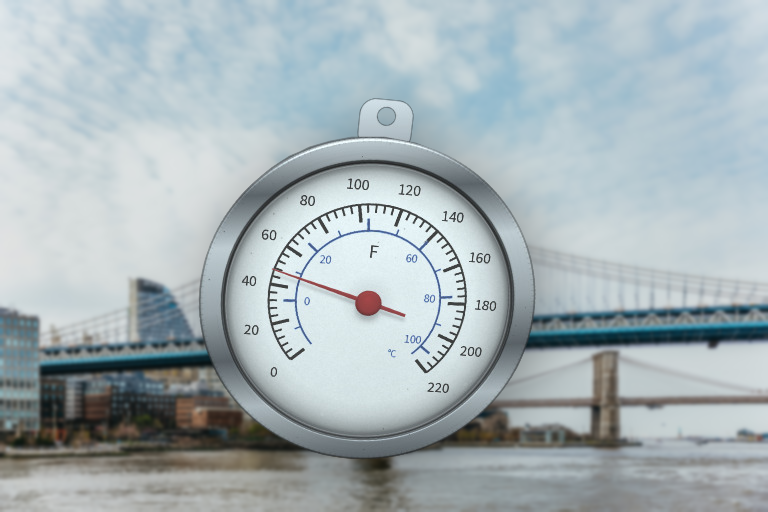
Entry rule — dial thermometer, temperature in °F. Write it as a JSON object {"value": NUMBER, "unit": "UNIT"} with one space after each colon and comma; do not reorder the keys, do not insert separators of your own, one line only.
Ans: {"value": 48, "unit": "°F"}
